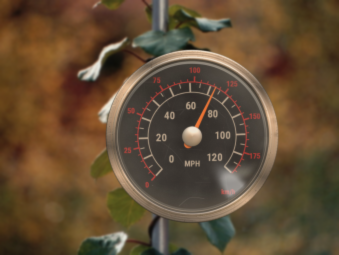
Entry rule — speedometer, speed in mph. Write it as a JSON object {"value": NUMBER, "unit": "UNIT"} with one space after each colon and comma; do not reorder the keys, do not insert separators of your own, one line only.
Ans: {"value": 72.5, "unit": "mph"}
